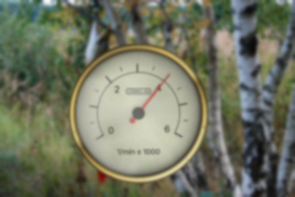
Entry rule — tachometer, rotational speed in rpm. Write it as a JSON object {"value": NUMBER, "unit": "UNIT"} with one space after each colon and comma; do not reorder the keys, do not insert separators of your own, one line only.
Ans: {"value": 4000, "unit": "rpm"}
